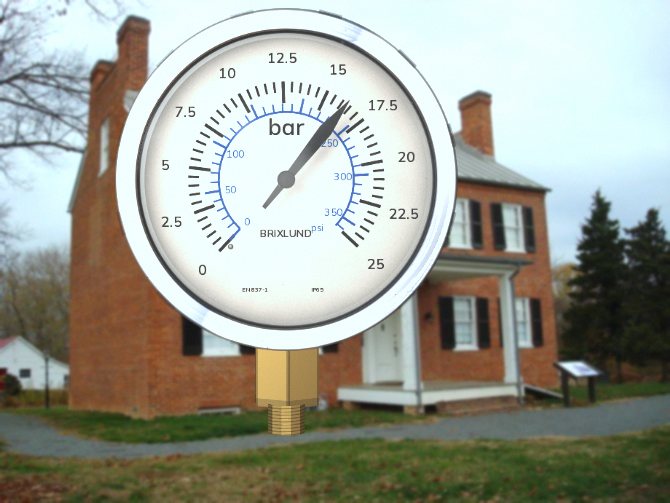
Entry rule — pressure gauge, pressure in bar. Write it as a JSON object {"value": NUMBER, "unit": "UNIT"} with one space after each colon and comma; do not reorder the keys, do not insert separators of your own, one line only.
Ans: {"value": 16.25, "unit": "bar"}
